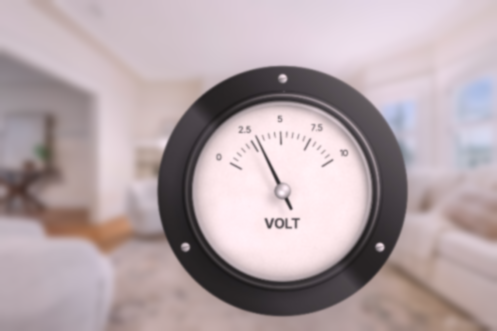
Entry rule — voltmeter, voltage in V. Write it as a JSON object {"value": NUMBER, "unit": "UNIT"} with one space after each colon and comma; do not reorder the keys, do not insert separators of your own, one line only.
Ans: {"value": 3, "unit": "V"}
